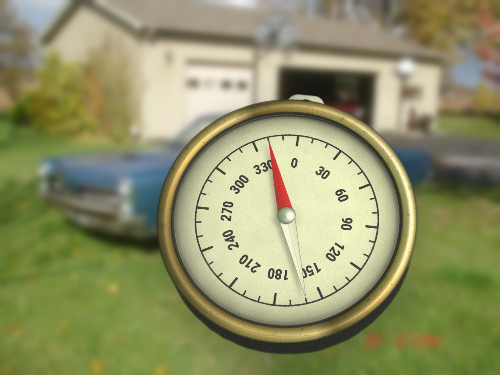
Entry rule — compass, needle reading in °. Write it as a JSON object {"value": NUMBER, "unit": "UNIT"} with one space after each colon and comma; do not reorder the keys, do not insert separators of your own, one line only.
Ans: {"value": 340, "unit": "°"}
